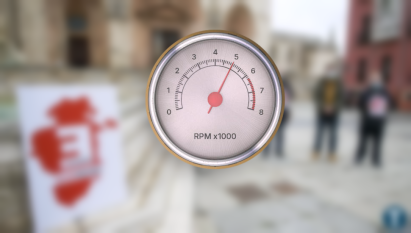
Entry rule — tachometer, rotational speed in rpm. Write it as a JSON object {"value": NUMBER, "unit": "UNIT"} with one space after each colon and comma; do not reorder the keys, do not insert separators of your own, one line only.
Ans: {"value": 5000, "unit": "rpm"}
